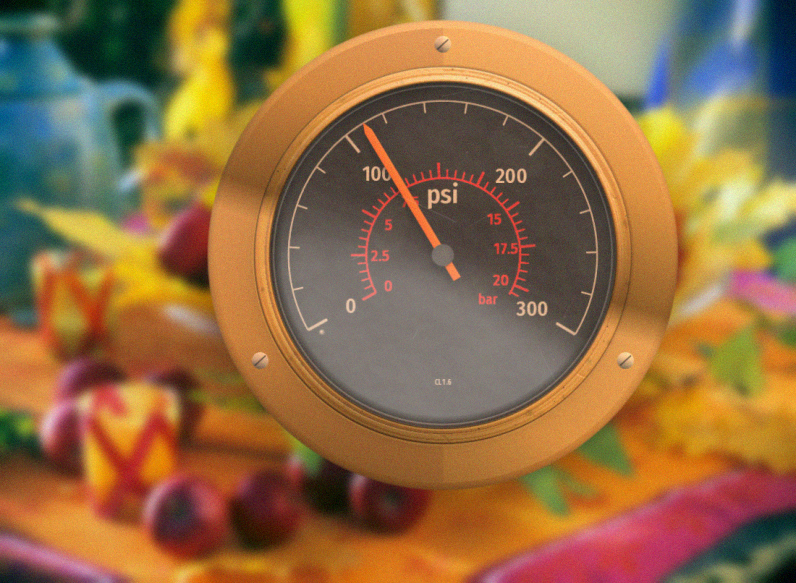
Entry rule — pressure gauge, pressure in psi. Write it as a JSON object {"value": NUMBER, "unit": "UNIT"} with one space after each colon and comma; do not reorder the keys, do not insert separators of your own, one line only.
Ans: {"value": 110, "unit": "psi"}
